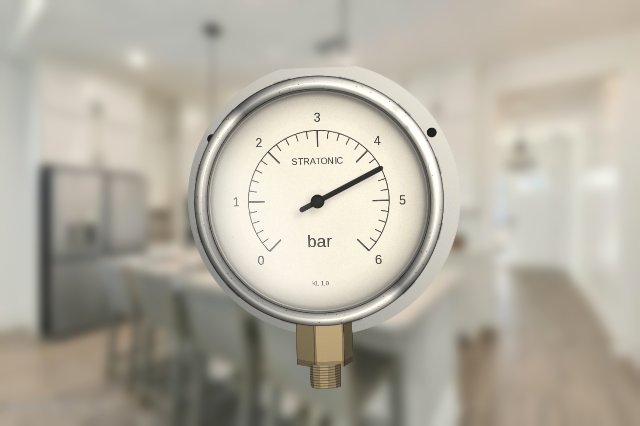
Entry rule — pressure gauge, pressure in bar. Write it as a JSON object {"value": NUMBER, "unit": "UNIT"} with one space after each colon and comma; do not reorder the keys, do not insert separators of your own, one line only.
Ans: {"value": 4.4, "unit": "bar"}
